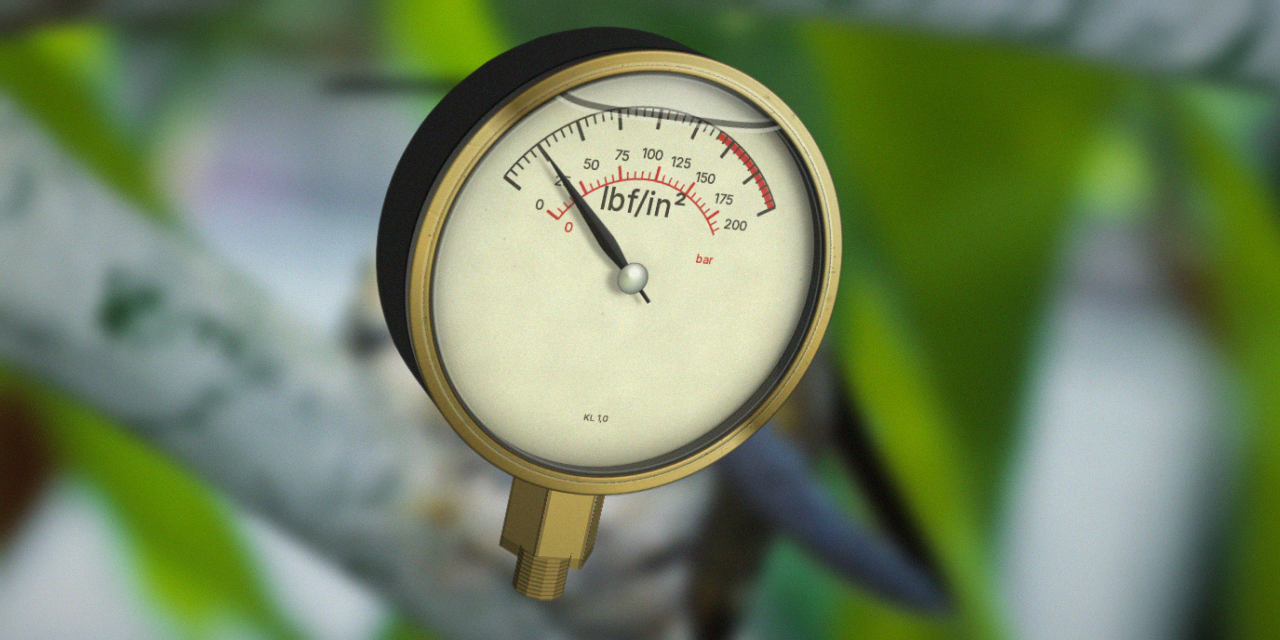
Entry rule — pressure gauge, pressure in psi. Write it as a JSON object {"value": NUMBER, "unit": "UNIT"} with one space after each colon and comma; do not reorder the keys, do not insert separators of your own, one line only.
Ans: {"value": 25, "unit": "psi"}
